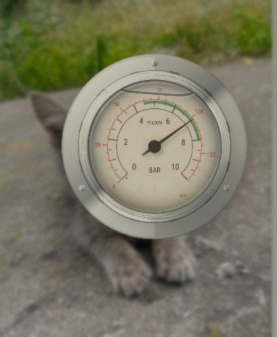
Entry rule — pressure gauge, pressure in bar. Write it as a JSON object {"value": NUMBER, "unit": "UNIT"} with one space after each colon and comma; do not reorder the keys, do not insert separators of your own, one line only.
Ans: {"value": 7, "unit": "bar"}
